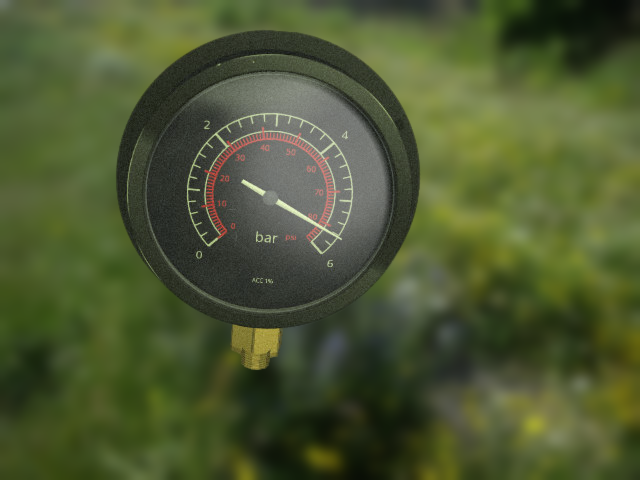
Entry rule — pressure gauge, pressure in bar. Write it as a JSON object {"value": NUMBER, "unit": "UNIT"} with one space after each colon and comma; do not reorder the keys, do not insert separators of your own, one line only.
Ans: {"value": 5.6, "unit": "bar"}
